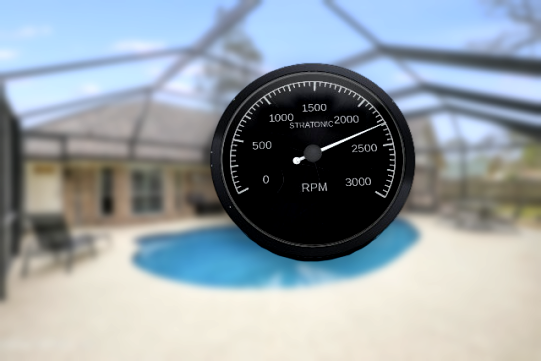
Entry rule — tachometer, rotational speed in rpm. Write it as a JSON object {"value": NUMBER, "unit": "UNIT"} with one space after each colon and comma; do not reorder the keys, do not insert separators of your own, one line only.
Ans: {"value": 2300, "unit": "rpm"}
